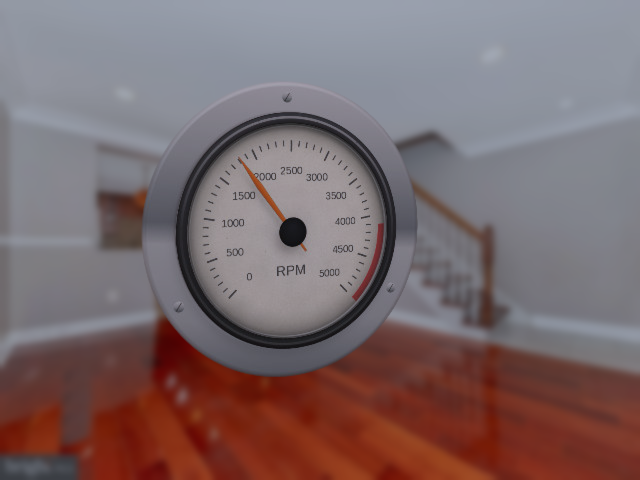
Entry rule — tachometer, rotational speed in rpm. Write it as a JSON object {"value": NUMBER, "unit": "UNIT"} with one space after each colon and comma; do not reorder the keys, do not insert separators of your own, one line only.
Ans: {"value": 1800, "unit": "rpm"}
